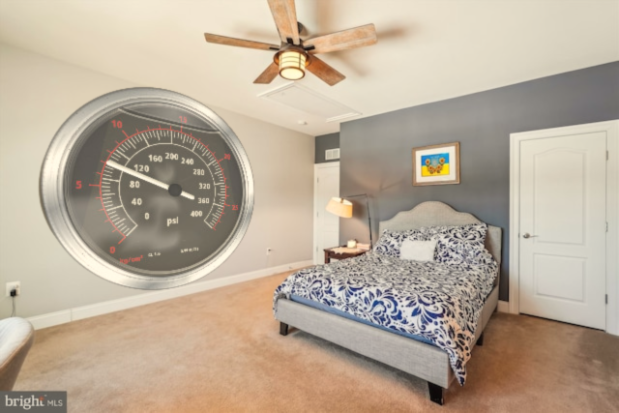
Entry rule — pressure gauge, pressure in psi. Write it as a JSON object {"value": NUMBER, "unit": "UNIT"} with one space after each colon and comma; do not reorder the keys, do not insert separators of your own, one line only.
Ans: {"value": 100, "unit": "psi"}
